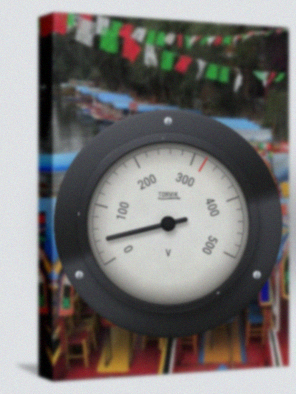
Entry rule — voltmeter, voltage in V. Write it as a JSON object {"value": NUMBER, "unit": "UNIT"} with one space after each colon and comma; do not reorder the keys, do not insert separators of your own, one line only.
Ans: {"value": 40, "unit": "V"}
